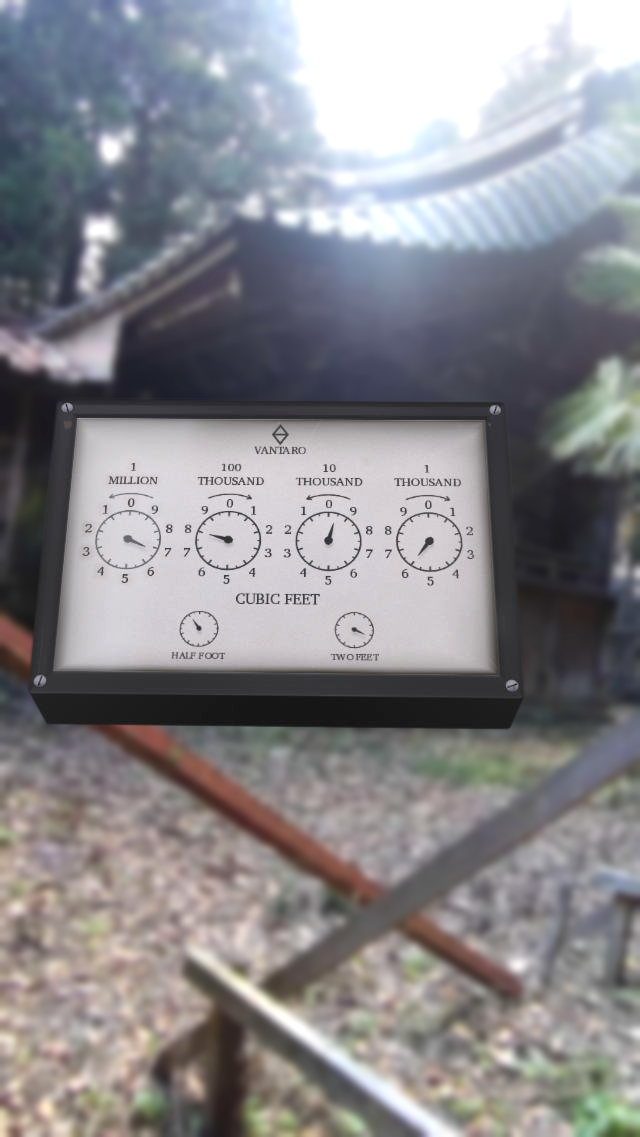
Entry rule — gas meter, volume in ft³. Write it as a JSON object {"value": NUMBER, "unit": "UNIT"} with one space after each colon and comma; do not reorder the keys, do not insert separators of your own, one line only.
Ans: {"value": 679600, "unit": "ft³"}
